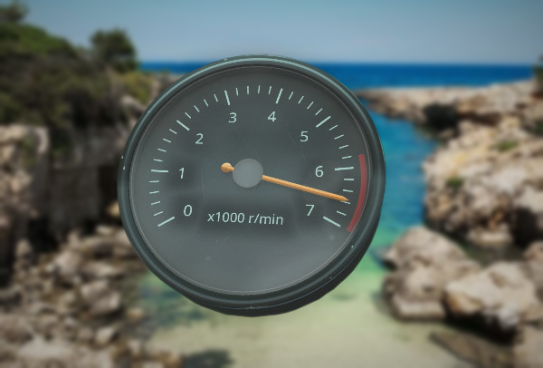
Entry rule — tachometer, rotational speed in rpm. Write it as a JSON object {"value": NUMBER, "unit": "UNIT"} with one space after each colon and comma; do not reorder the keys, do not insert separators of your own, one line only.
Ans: {"value": 6600, "unit": "rpm"}
